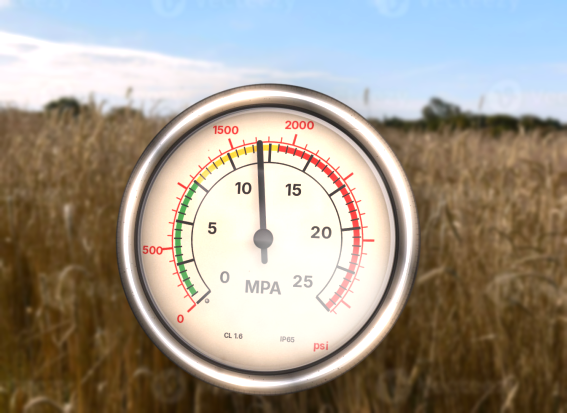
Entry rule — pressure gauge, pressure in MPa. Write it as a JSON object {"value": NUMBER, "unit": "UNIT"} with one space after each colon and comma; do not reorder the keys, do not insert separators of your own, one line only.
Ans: {"value": 12, "unit": "MPa"}
